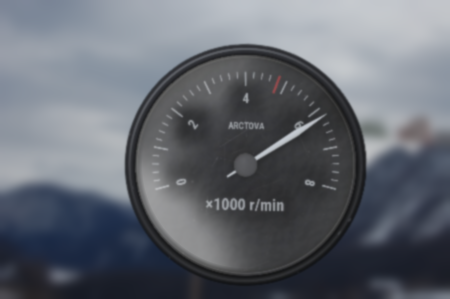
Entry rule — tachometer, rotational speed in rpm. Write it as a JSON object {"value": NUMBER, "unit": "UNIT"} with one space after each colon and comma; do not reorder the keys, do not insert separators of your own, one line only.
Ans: {"value": 6200, "unit": "rpm"}
